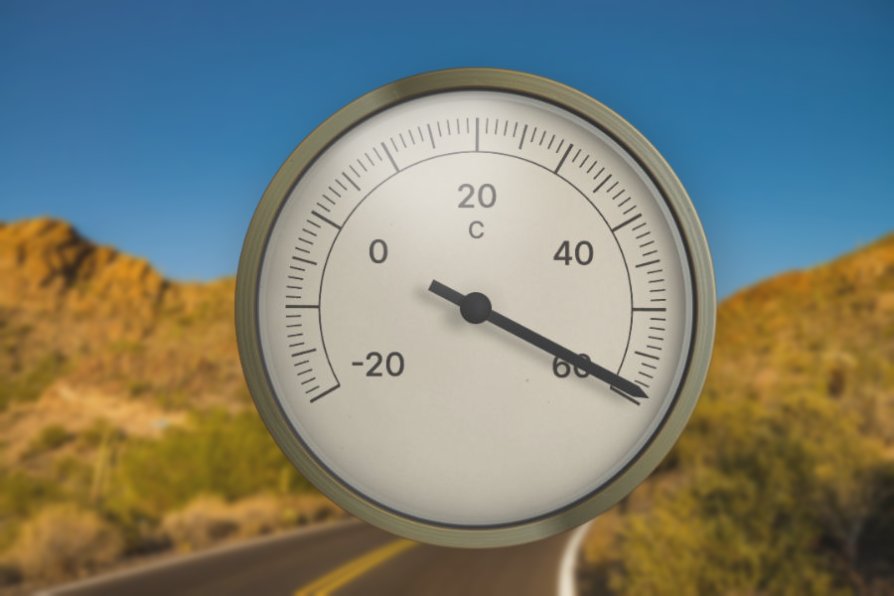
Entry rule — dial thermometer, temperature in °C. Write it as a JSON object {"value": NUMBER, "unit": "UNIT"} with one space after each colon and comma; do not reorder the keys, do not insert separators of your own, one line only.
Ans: {"value": 59, "unit": "°C"}
